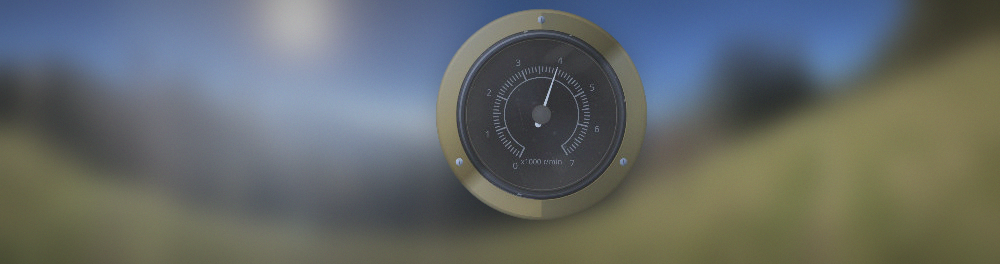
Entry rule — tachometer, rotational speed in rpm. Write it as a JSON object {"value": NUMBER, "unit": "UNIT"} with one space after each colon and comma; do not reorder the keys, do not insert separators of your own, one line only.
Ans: {"value": 4000, "unit": "rpm"}
